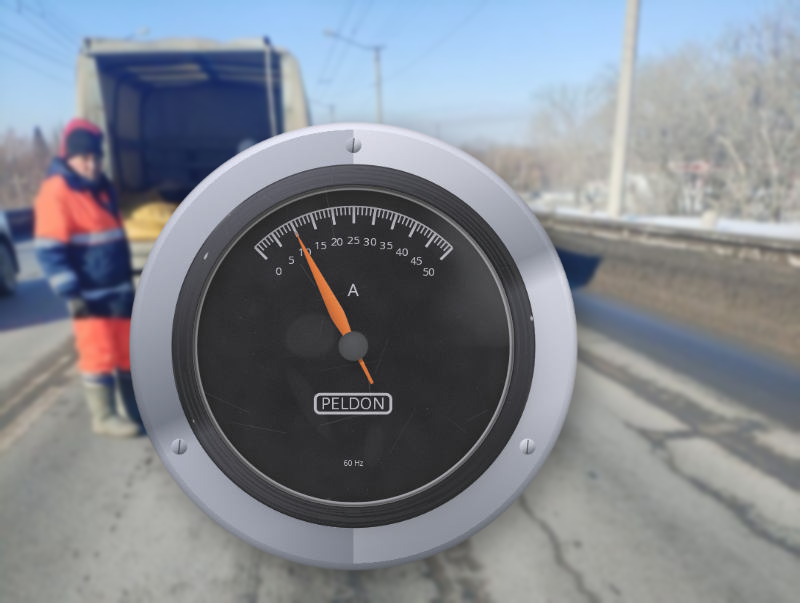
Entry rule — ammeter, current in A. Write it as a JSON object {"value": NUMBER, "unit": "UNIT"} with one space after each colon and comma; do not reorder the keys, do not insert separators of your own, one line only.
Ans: {"value": 10, "unit": "A"}
